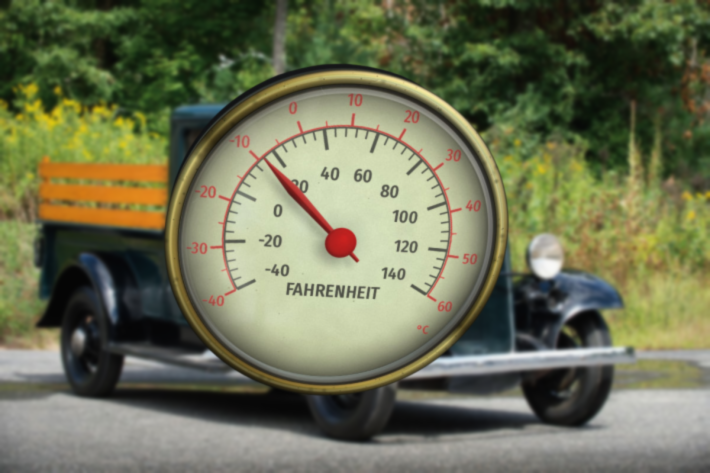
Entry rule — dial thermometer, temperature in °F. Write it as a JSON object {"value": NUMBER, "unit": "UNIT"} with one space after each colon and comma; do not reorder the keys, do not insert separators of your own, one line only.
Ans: {"value": 16, "unit": "°F"}
